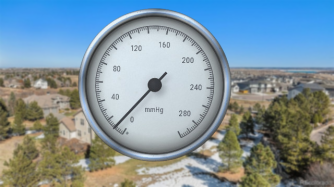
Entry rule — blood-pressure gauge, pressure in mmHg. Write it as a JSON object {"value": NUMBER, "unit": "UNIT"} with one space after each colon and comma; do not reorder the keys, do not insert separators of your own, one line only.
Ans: {"value": 10, "unit": "mmHg"}
